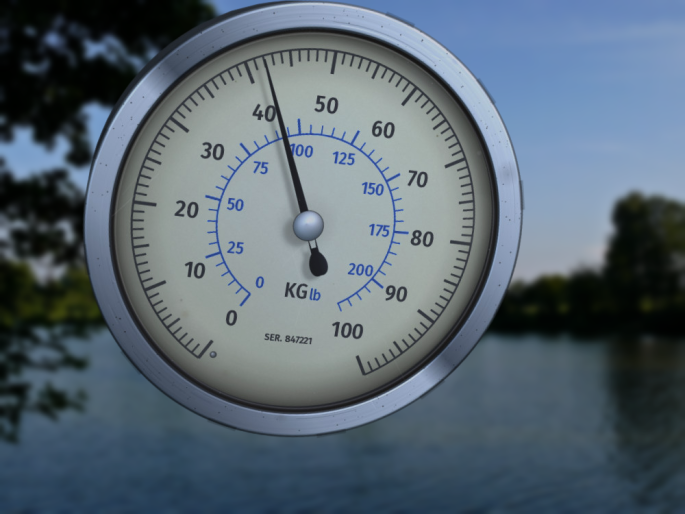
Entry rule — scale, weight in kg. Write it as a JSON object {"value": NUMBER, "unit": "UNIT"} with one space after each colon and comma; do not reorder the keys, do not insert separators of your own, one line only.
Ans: {"value": 42, "unit": "kg"}
